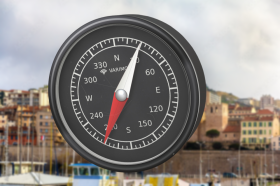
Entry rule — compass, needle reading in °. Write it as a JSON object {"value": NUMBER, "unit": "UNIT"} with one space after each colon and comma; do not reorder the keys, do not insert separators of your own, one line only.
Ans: {"value": 210, "unit": "°"}
